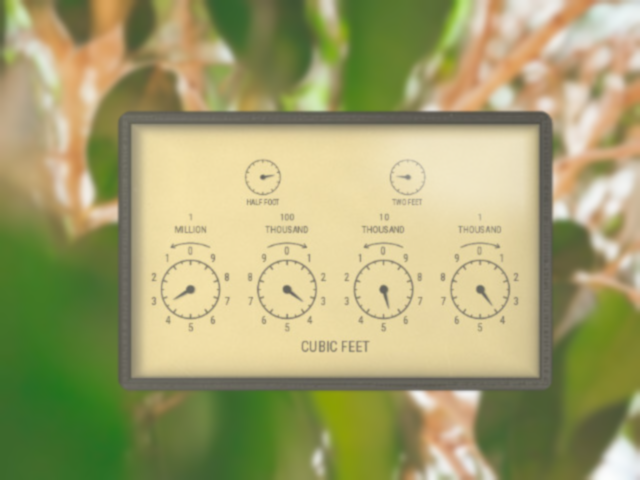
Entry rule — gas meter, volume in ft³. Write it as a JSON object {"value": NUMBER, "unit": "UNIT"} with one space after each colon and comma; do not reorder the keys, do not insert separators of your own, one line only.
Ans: {"value": 335400, "unit": "ft³"}
